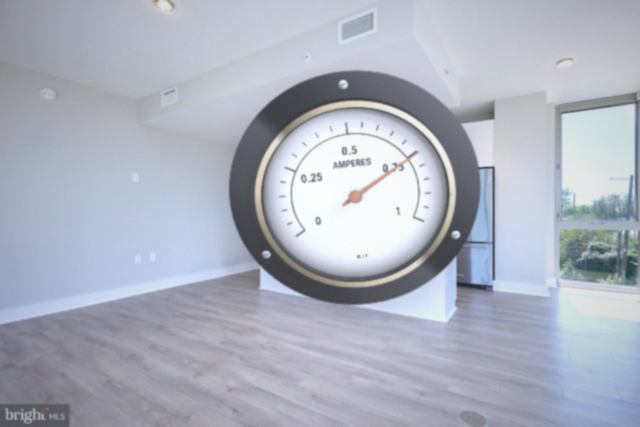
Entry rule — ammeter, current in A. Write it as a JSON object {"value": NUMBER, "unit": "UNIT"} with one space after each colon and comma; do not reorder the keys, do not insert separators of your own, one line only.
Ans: {"value": 0.75, "unit": "A"}
